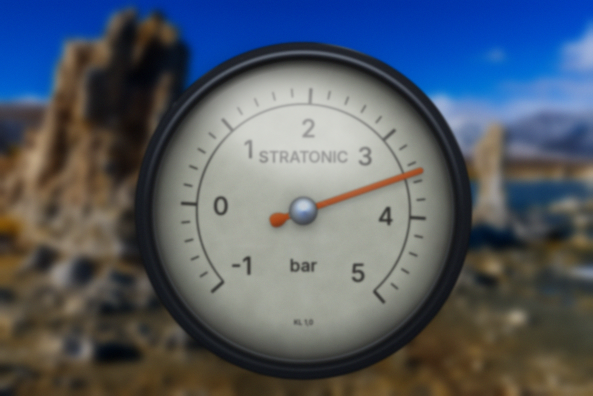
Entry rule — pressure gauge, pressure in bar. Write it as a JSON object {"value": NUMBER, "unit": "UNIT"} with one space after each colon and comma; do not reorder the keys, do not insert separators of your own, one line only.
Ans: {"value": 3.5, "unit": "bar"}
